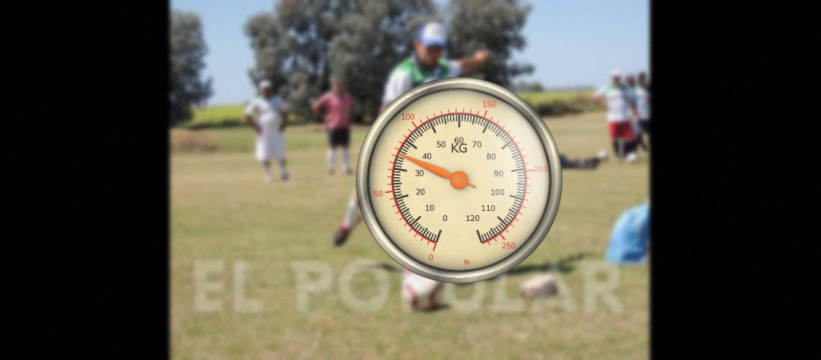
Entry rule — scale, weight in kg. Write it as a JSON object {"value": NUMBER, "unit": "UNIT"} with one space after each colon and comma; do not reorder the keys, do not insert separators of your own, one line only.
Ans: {"value": 35, "unit": "kg"}
